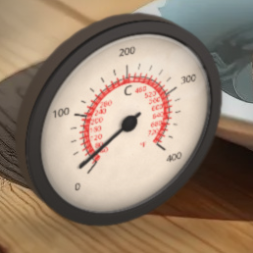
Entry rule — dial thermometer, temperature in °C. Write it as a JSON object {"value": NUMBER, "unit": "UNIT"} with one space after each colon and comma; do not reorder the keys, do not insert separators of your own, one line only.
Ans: {"value": 20, "unit": "°C"}
